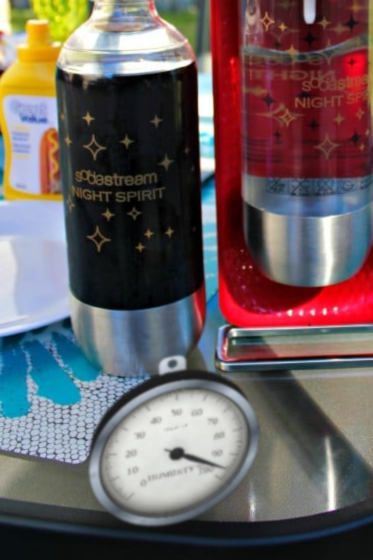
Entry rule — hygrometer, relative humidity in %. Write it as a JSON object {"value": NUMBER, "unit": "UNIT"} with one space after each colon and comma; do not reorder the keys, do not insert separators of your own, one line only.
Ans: {"value": 95, "unit": "%"}
